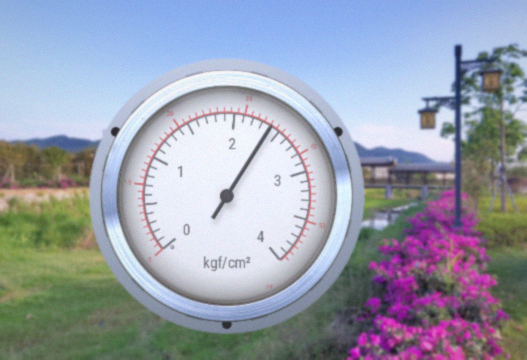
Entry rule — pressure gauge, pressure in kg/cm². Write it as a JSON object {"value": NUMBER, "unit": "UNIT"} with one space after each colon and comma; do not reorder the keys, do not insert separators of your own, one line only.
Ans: {"value": 2.4, "unit": "kg/cm²"}
